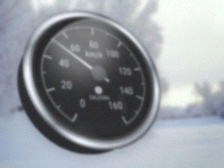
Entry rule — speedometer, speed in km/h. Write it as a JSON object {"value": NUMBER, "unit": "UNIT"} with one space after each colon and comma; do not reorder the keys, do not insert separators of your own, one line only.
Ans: {"value": 50, "unit": "km/h"}
